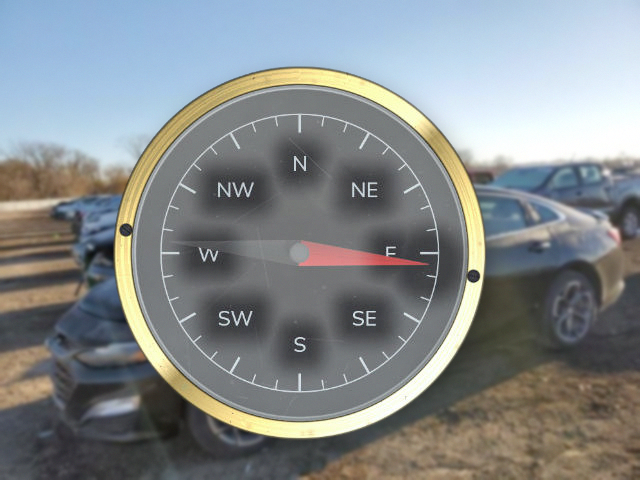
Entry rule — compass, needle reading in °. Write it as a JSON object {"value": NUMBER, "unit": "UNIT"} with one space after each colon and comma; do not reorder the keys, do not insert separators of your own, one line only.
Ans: {"value": 95, "unit": "°"}
